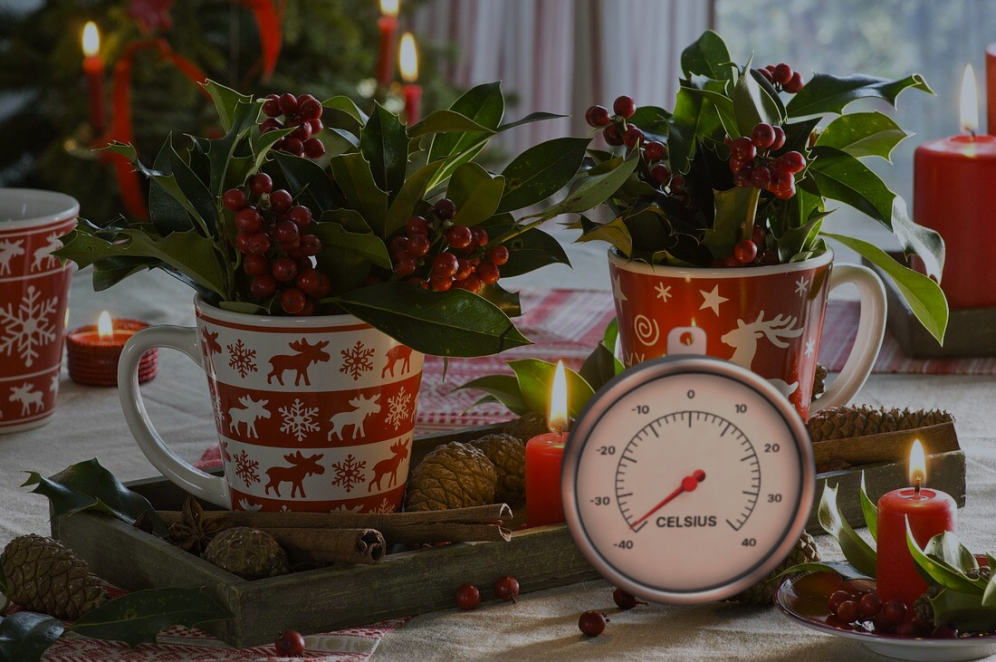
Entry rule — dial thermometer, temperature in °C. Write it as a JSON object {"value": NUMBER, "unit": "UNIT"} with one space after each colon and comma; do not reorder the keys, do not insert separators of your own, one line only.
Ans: {"value": -38, "unit": "°C"}
